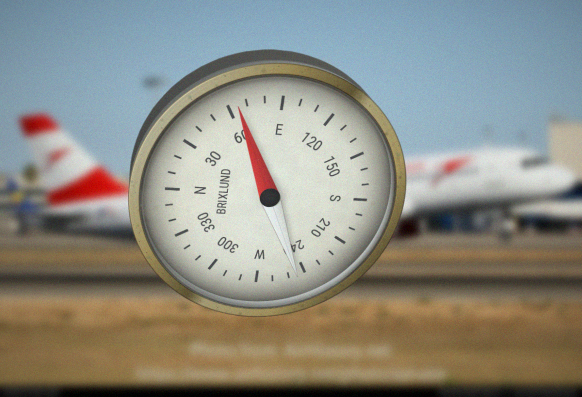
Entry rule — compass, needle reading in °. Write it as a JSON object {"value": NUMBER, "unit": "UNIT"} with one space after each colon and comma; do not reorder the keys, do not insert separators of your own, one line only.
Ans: {"value": 65, "unit": "°"}
